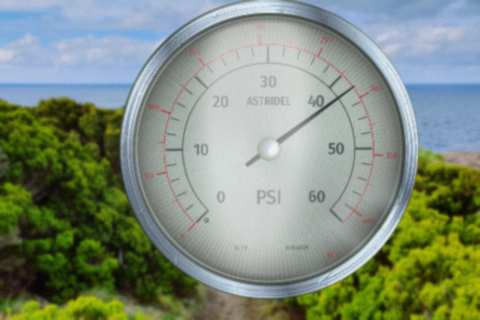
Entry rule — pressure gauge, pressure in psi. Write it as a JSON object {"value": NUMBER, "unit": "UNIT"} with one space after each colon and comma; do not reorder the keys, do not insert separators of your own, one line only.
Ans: {"value": 42, "unit": "psi"}
